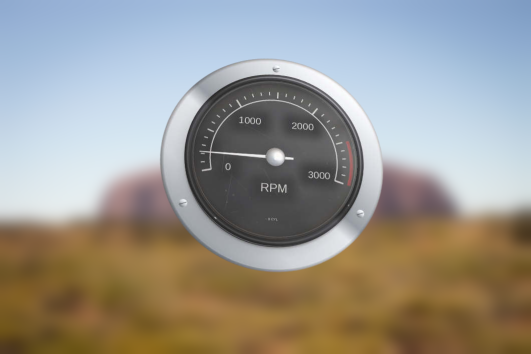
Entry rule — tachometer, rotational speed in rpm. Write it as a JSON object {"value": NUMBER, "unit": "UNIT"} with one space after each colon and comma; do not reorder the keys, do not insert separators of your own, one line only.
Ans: {"value": 200, "unit": "rpm"}
